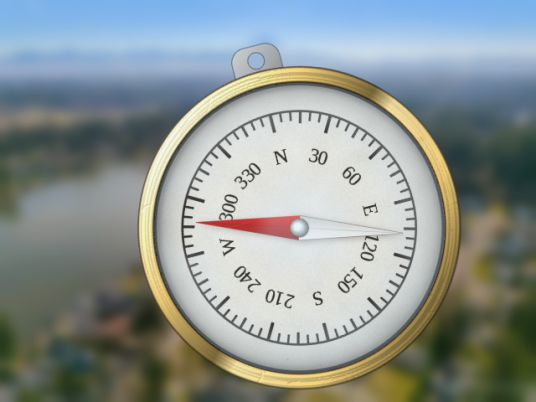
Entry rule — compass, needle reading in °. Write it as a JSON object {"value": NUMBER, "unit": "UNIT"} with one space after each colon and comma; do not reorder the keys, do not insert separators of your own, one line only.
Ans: {"value": 287.5, "unit": "°"}
